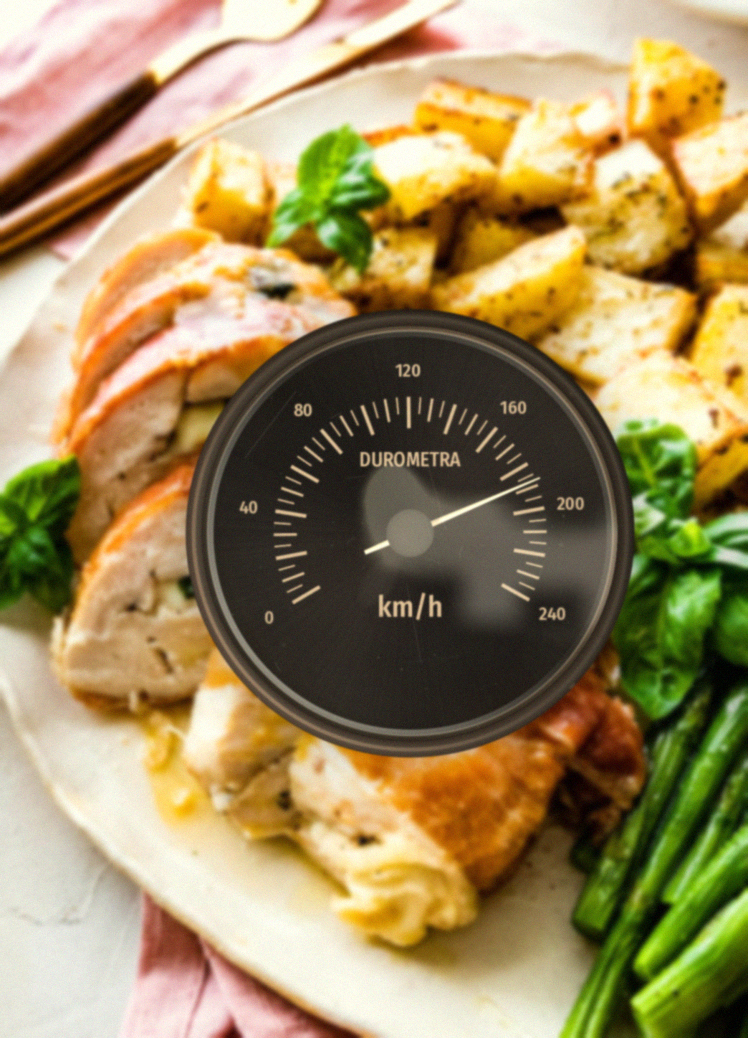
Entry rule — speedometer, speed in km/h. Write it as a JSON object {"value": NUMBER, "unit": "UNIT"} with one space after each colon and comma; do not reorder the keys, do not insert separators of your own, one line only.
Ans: {"value": 187.5, "unit": "km/h"}
